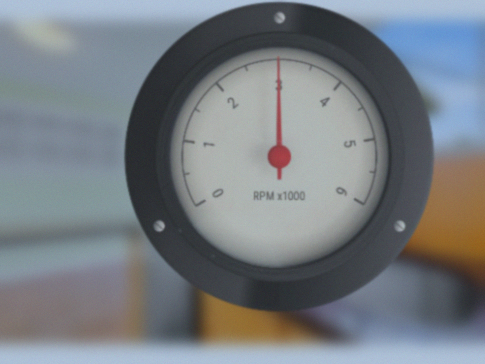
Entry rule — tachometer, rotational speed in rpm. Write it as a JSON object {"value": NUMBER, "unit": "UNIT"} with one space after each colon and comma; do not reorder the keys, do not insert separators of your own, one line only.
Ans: {"value": 3000, "unit": "rpm"}
